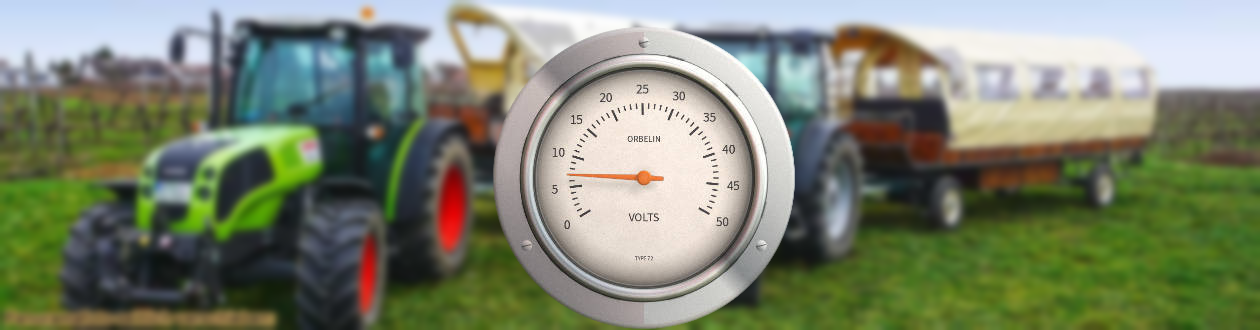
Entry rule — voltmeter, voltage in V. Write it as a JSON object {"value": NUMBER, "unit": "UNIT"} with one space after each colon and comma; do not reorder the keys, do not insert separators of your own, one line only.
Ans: {"value": 7, "unit": "V"}
